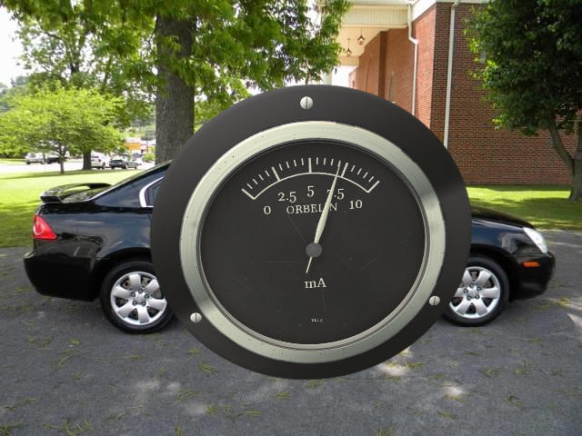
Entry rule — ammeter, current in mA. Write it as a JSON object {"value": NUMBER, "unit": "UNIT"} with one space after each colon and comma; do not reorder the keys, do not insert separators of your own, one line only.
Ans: {"value": 7, "unit": "mA"}
